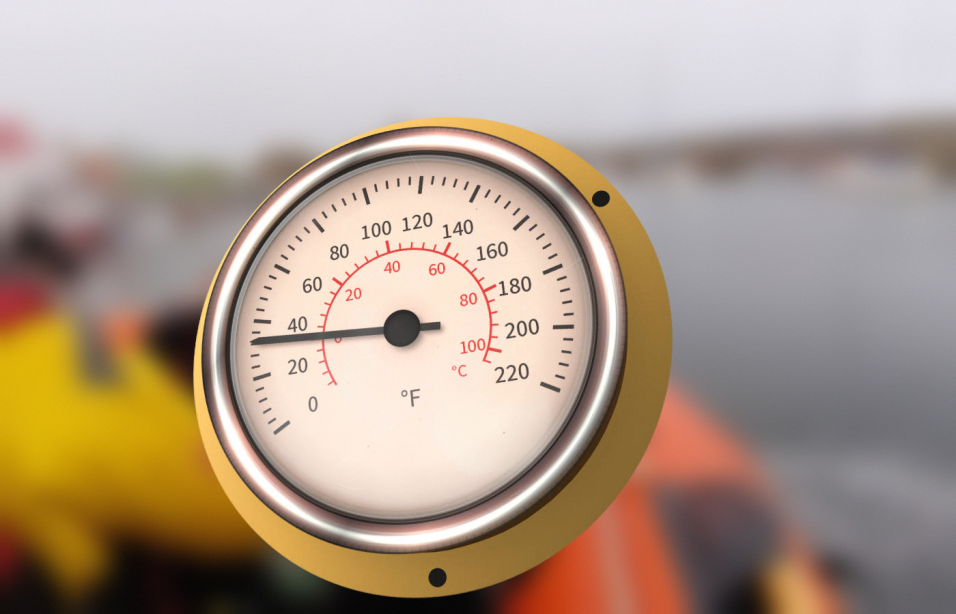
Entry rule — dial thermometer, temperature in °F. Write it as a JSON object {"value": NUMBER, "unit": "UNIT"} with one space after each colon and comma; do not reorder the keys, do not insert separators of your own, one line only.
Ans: {"value": 32, "unit": "°F"}
